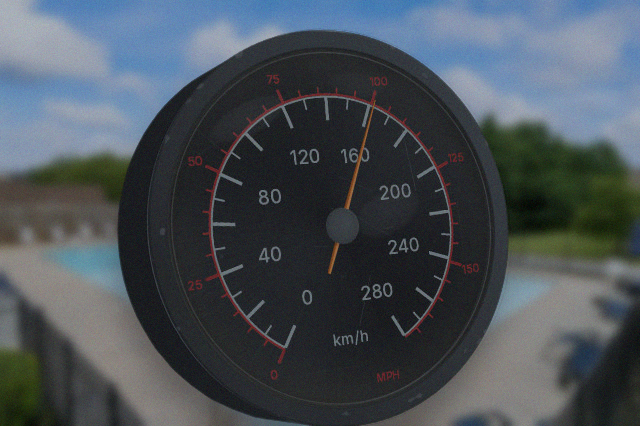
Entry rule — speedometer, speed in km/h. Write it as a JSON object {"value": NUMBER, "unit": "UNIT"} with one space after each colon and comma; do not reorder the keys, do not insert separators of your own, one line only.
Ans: {"value": 160, "unit": "km/h"}
